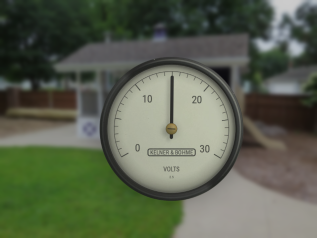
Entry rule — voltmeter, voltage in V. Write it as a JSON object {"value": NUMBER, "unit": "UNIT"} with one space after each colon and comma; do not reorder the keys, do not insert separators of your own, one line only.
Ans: {"value": 15, "unit": "V"}
